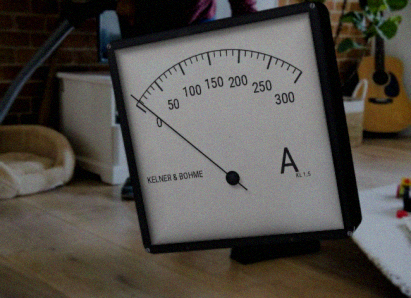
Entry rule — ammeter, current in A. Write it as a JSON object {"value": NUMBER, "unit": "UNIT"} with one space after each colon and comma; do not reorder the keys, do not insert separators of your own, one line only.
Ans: {"value": 10, "unit": "A"}
